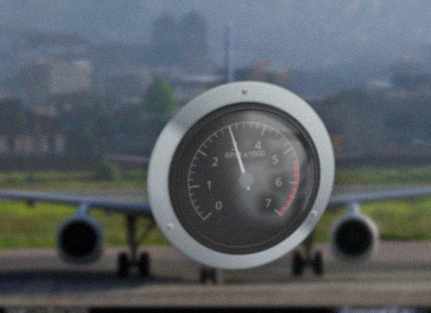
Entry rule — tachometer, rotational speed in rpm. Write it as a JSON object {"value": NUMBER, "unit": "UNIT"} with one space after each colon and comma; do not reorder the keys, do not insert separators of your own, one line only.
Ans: {"value": 3000, "unit": "rpm"}
